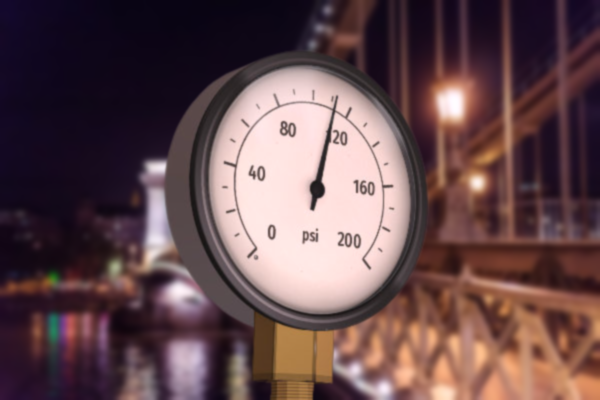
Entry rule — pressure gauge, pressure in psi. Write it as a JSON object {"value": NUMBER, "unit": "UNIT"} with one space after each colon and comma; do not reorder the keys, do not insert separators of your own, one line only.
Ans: {"value": 110, "unit": "psi"}
